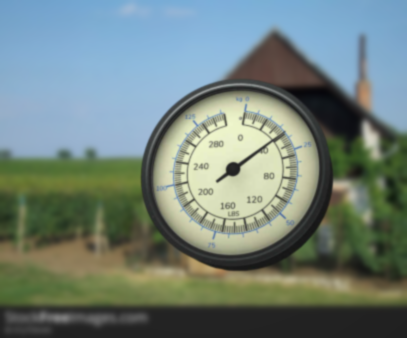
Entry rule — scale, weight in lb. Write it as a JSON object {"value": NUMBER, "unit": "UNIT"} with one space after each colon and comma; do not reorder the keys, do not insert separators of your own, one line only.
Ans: {"value": 40, "unit": "lb"}
